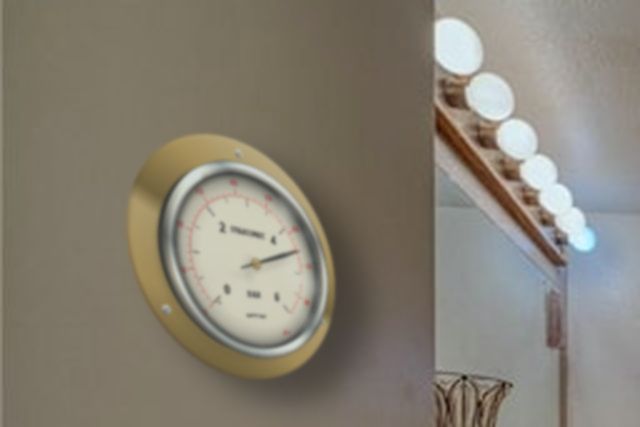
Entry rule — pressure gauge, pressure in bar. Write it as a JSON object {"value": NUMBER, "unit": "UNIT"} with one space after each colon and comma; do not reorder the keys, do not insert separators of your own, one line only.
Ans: {"value": 4.5, "unit": "bar"}
